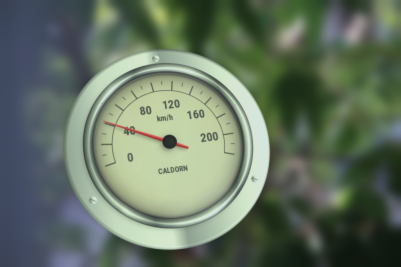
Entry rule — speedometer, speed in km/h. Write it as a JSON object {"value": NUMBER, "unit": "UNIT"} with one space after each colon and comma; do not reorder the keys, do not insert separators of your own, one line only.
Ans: {"value": 40, "unit": "km/h"}
